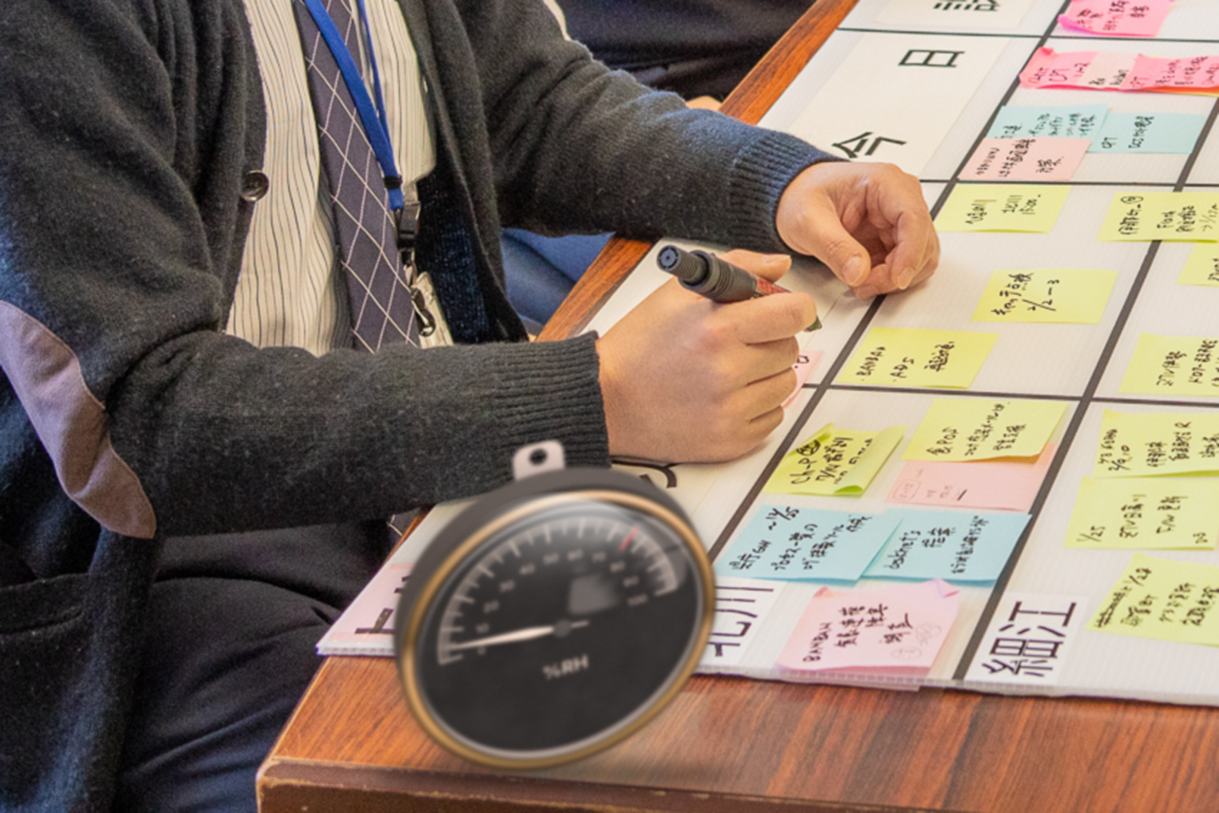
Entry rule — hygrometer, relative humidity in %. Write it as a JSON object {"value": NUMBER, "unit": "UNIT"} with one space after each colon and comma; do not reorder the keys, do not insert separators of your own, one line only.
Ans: {"value": 5, "unit": "%"}
